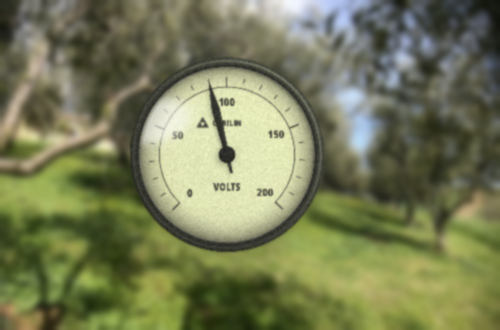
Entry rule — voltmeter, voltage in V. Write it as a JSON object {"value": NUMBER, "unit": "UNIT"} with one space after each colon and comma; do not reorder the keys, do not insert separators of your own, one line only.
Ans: {"value": 90, "unit": "V"}
